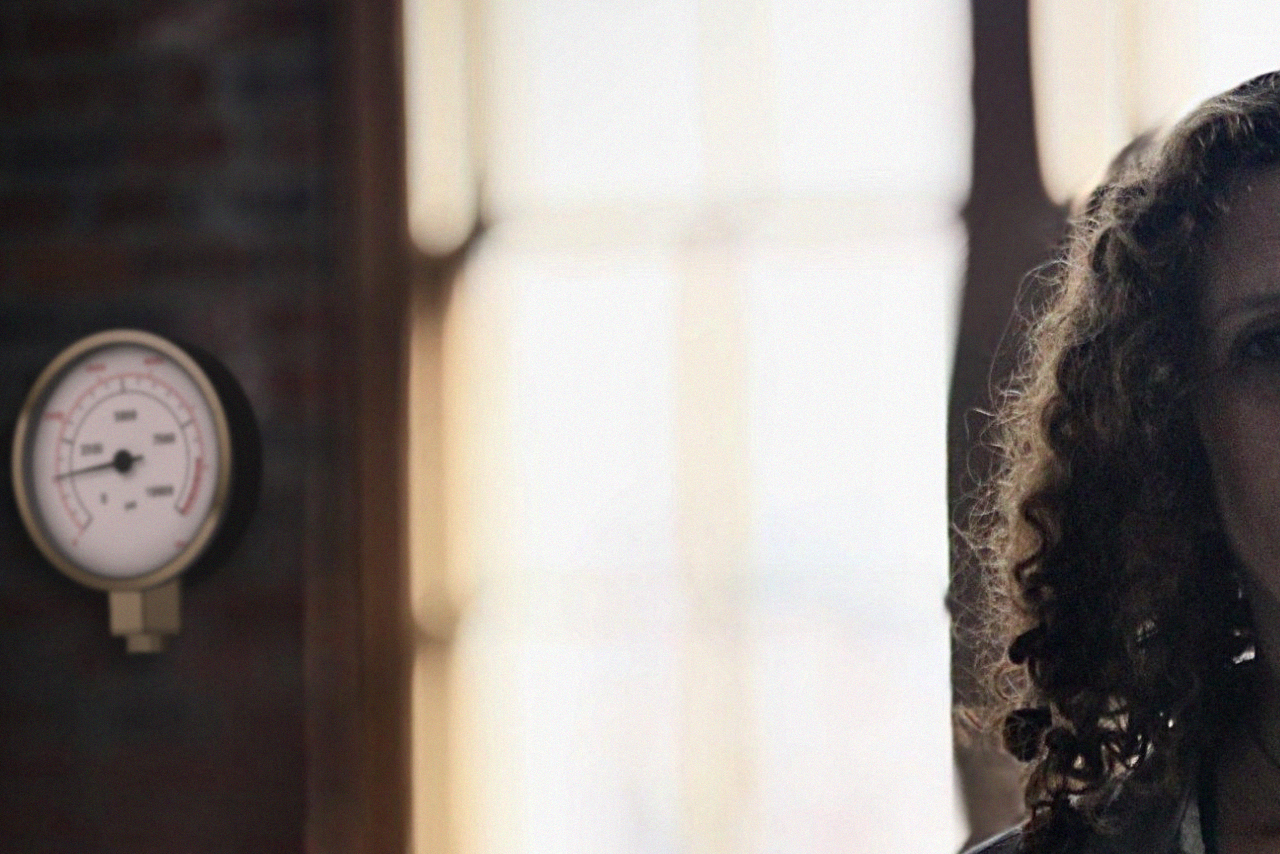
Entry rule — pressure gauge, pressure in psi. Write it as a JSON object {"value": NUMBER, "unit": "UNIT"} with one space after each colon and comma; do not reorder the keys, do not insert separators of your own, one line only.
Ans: {"value": 1500, "unit": "psi"}
